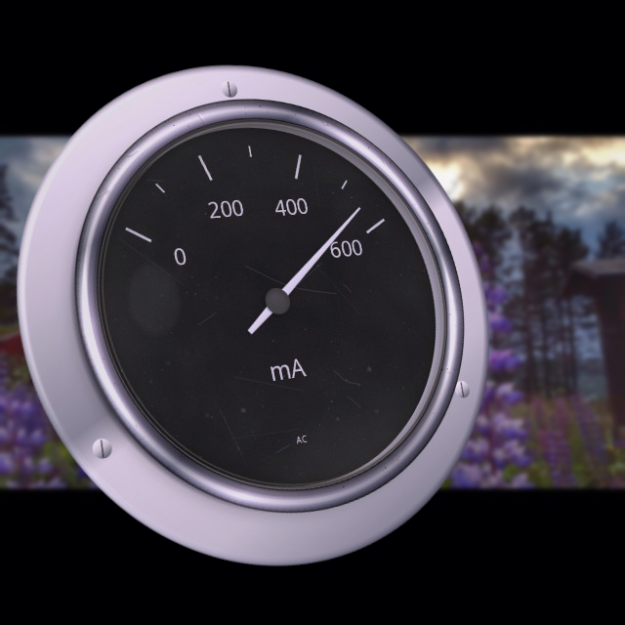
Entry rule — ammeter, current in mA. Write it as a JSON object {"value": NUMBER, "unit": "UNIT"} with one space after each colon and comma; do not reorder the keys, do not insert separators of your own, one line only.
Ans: {"value": 550, "unit": "mA"}
